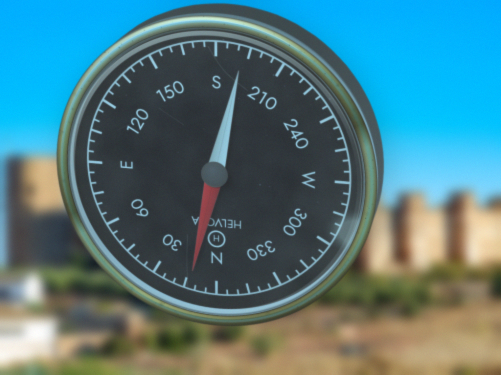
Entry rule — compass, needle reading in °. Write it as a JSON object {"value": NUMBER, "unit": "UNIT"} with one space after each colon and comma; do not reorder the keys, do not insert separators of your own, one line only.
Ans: {"value": 12.5, "unit": "°"}
